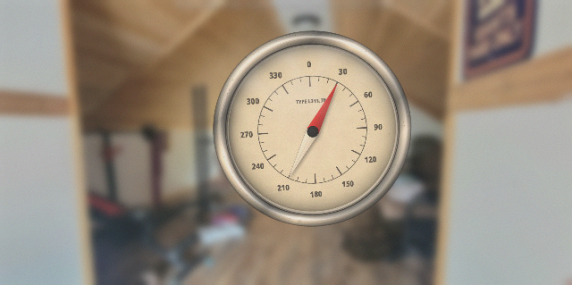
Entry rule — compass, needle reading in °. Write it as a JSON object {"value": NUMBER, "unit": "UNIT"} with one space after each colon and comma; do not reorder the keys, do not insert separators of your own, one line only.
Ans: {"value": 30, "unit": "°"}
